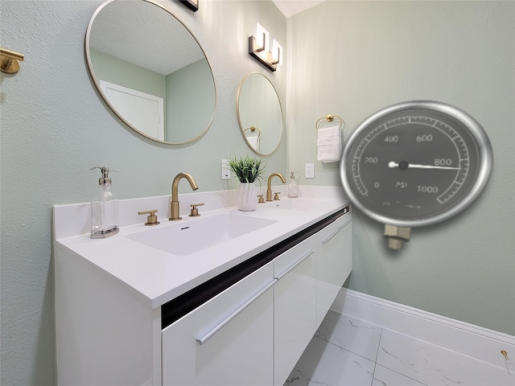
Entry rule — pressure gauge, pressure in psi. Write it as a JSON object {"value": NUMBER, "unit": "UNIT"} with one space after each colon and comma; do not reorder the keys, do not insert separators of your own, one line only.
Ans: {"value": 840, "unit": "psi"}
